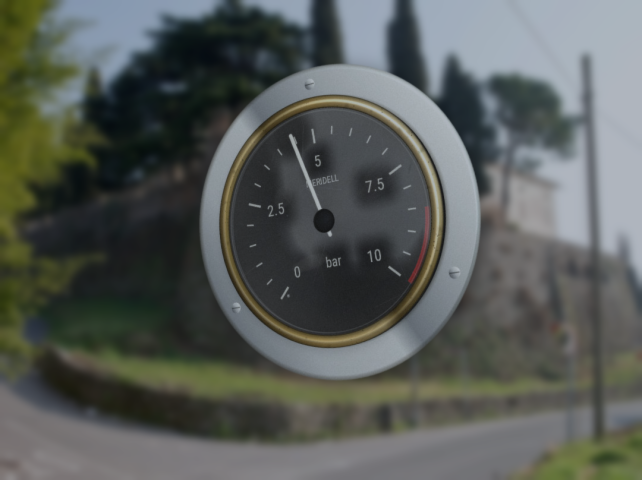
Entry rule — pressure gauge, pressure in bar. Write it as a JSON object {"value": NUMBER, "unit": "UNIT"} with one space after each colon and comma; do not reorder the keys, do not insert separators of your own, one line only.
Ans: {"value": 4.5, "unit": "bar"}
